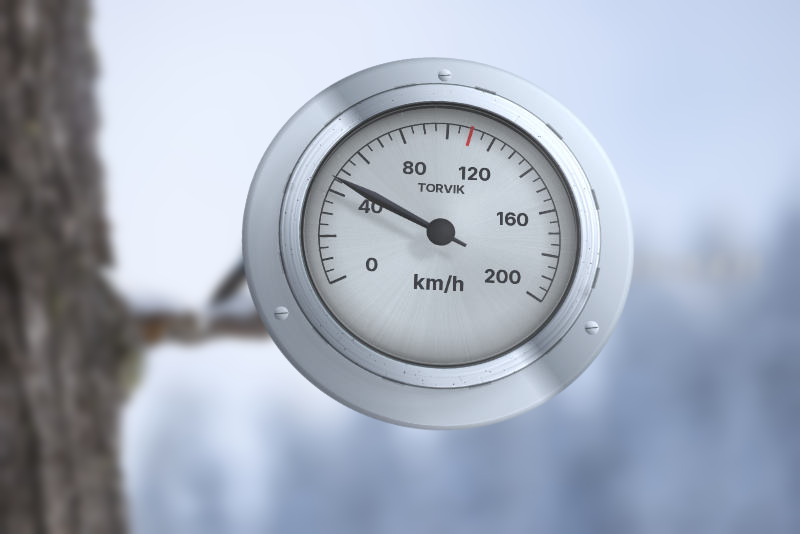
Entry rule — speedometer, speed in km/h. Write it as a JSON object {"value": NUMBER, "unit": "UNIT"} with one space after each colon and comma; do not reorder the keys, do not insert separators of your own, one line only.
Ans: {"value": 45, "unit": "km/h"}
